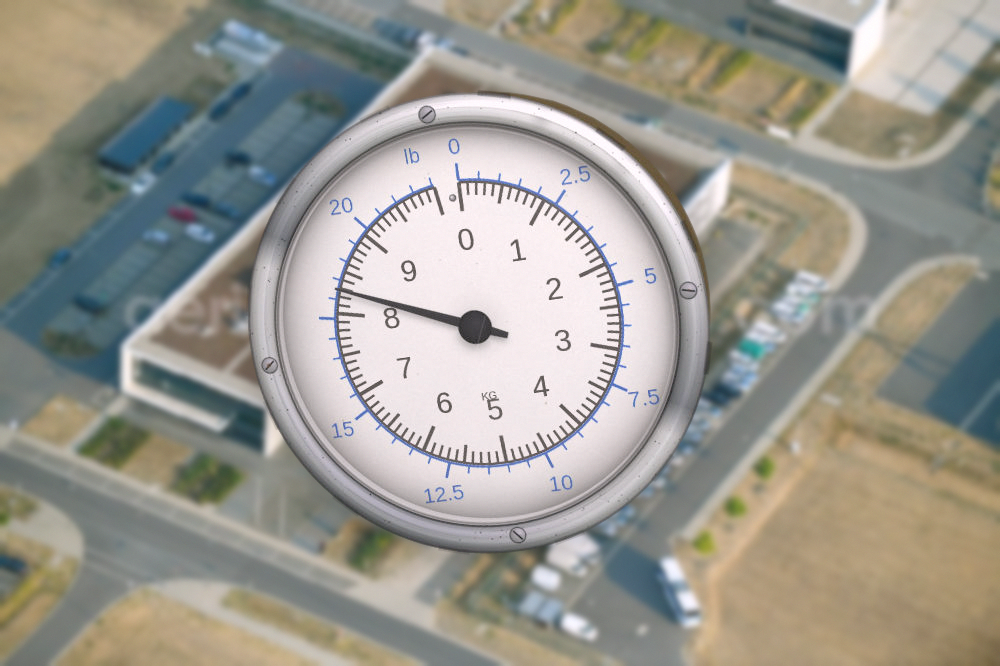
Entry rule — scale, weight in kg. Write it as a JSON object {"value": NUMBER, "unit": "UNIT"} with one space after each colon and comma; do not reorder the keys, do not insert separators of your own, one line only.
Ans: {"value": 8.3, "unit": "kg"}
